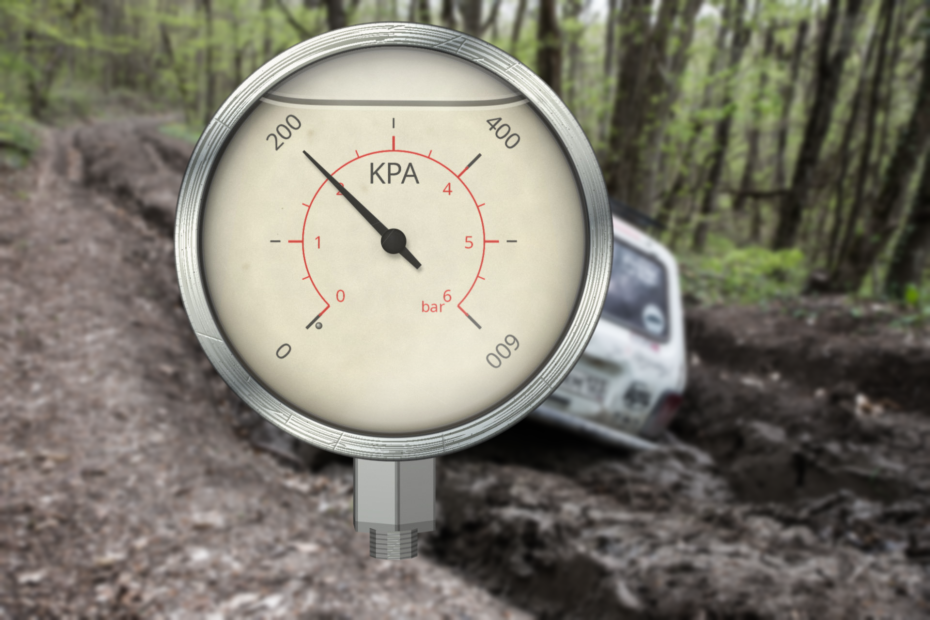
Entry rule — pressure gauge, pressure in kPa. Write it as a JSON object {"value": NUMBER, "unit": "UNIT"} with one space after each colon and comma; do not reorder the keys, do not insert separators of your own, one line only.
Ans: {"value": 200, "unit": "kPa"}
